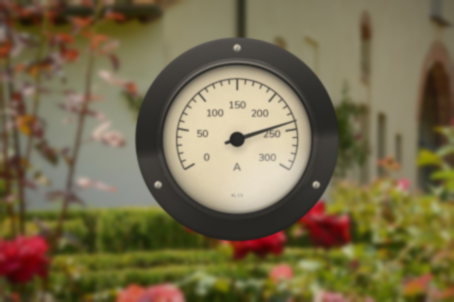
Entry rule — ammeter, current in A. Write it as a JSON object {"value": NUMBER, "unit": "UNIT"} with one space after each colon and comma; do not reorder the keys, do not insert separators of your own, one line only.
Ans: {"value": 240, "unit": "A"}
